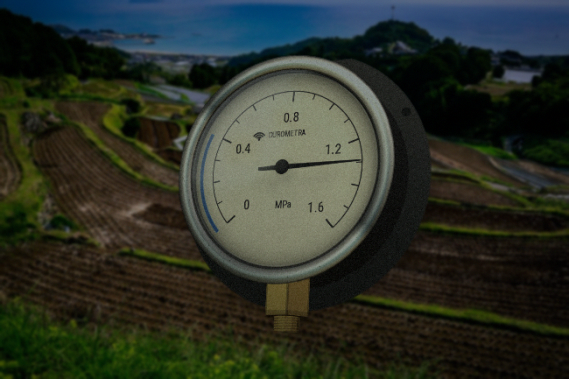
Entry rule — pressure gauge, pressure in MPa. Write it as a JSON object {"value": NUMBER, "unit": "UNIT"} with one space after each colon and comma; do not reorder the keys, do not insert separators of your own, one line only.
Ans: {"value": 1.3, "unit": "MPa"}
